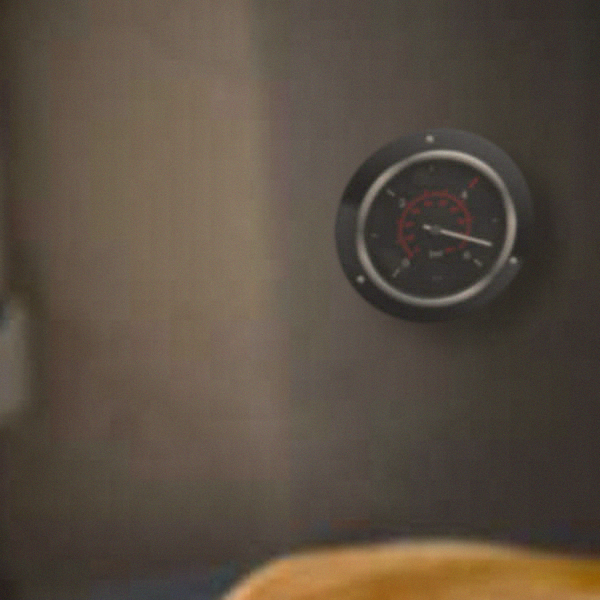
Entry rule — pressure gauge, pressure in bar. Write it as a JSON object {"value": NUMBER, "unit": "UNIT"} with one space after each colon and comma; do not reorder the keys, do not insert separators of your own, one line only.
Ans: {"value": 5.5, "unit": "bar"}
